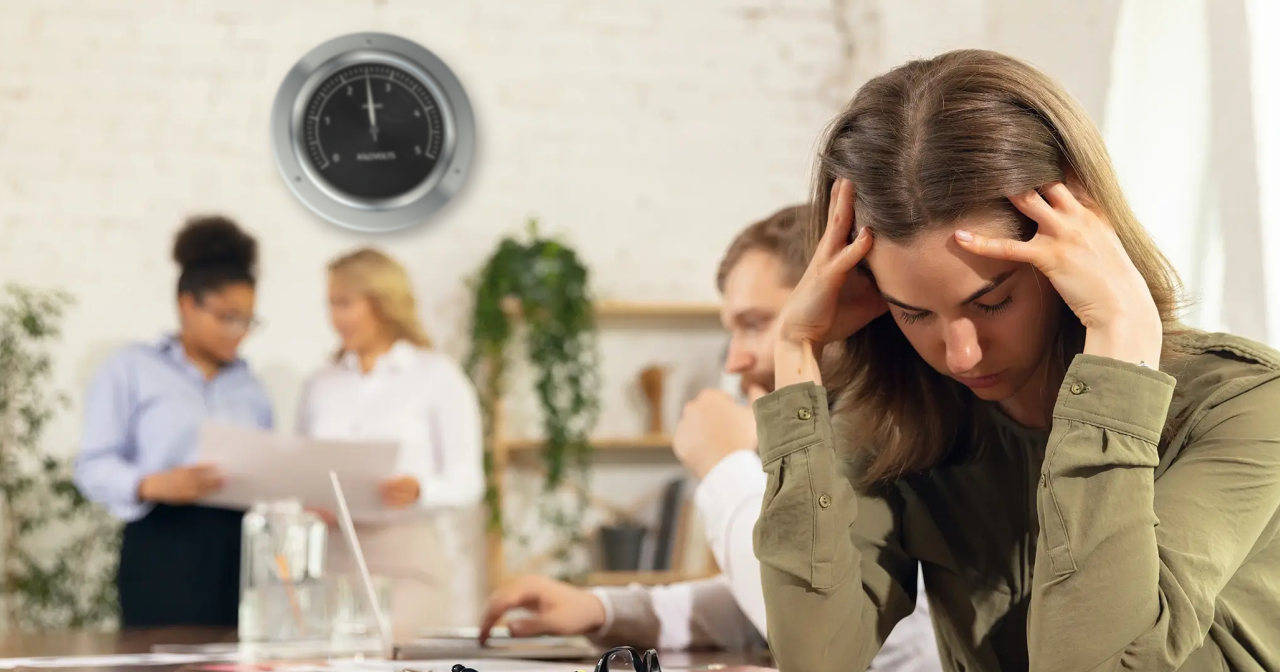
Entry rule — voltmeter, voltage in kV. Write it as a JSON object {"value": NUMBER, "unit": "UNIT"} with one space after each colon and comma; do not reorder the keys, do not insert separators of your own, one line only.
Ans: {"value": 2.5, "unit": "kV"}
